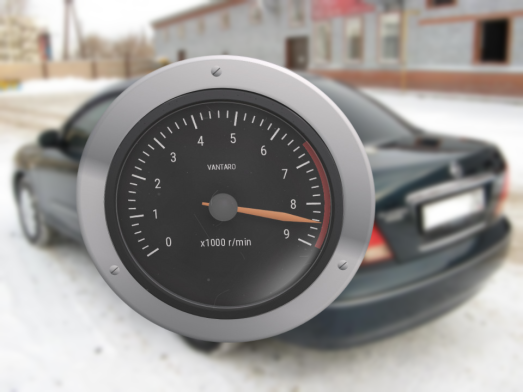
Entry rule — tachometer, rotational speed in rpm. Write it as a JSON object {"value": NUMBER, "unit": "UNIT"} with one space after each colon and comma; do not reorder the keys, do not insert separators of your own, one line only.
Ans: {"value": 8400, "unit": "rpm"}
